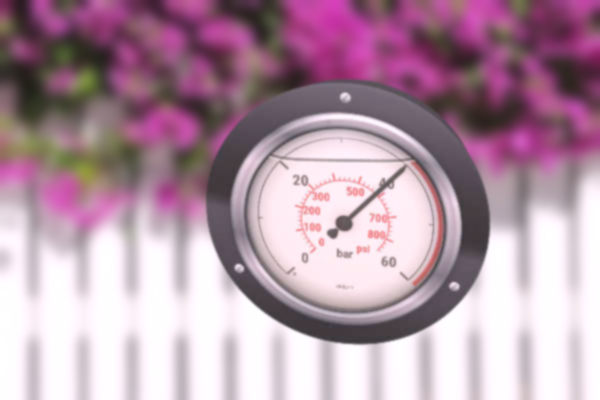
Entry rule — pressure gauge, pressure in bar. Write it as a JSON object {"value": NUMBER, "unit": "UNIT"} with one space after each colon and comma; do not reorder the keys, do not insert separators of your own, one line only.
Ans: {"value": 40, "unit": "bar"}
